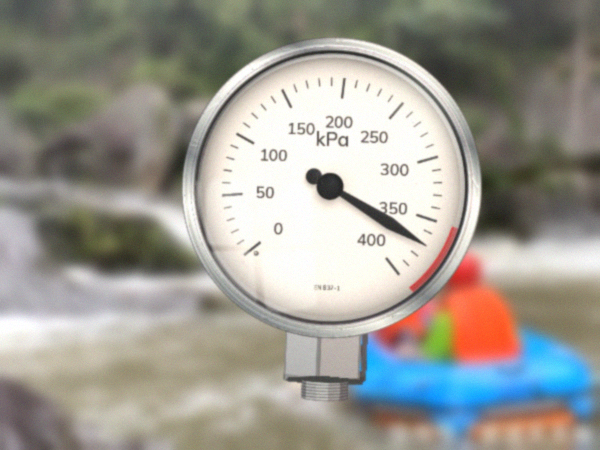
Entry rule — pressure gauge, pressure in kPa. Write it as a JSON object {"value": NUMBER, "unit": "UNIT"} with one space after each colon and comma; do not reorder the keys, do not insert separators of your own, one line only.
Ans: {"value": 370, "unit": "kPa"}
